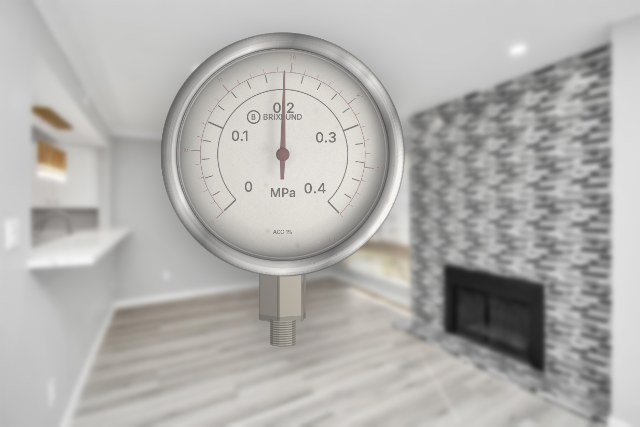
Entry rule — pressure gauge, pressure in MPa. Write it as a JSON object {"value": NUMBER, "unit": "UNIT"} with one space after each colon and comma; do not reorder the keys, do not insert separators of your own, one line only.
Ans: {"value": 0.2, "unit": "MPa"}
